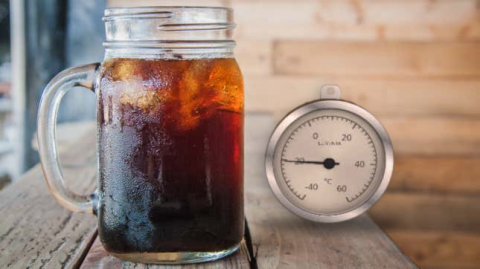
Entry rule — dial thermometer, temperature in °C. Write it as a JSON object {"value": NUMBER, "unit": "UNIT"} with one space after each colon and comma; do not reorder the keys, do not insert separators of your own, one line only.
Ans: {"value": -20, "unit": "°C"}
